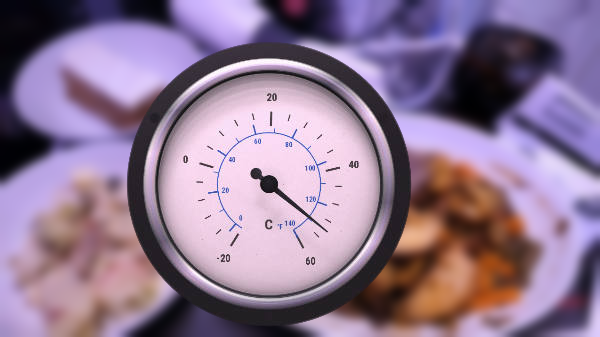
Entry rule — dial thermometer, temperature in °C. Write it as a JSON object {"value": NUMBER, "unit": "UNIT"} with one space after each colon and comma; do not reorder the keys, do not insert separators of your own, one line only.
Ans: {"value": 54, "unit": "°C"}
